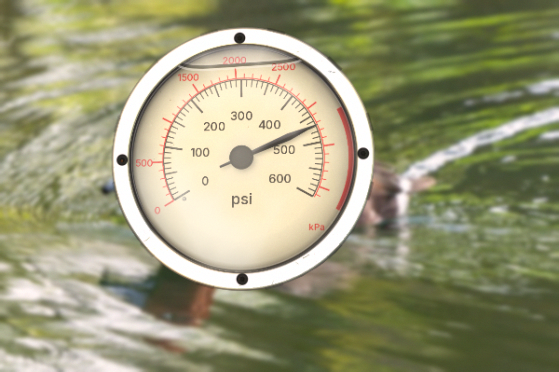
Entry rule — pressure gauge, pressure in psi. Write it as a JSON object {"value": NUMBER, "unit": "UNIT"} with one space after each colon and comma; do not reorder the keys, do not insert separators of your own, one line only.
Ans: {"value": 470, "unit": "psi"}
